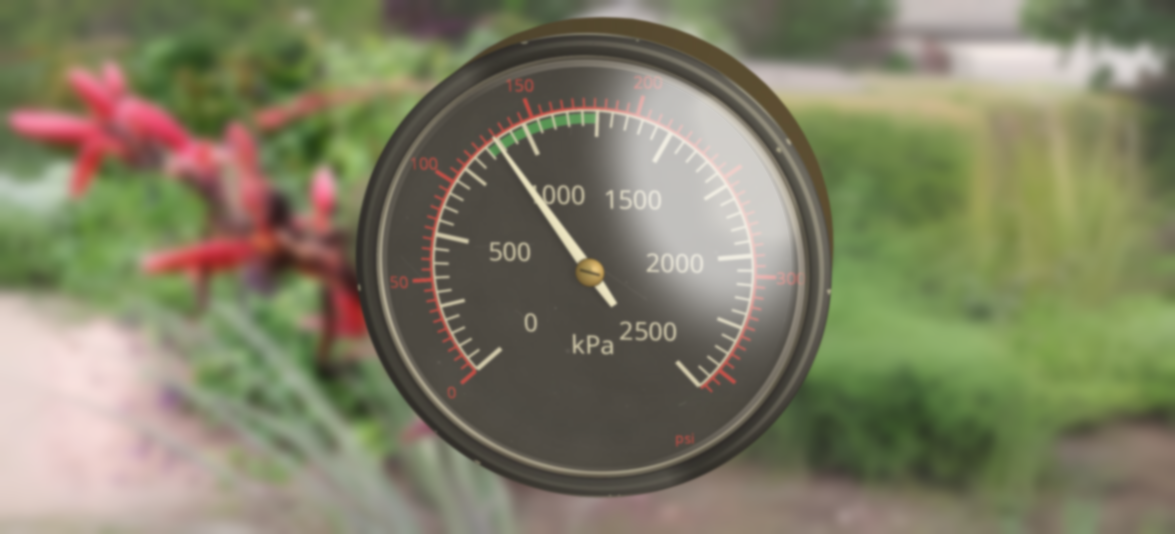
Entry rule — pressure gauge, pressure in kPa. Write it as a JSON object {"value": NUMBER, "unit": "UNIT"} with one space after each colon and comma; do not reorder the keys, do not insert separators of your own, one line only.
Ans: {"value": 900, "unit": "kPa"}
